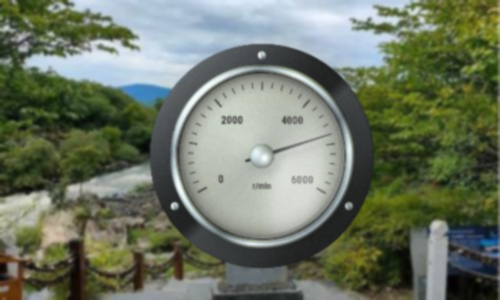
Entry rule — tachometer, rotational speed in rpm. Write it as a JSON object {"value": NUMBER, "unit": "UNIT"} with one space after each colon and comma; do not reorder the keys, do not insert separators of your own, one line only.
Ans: {"value": 4800, "unit": "rpm"}
